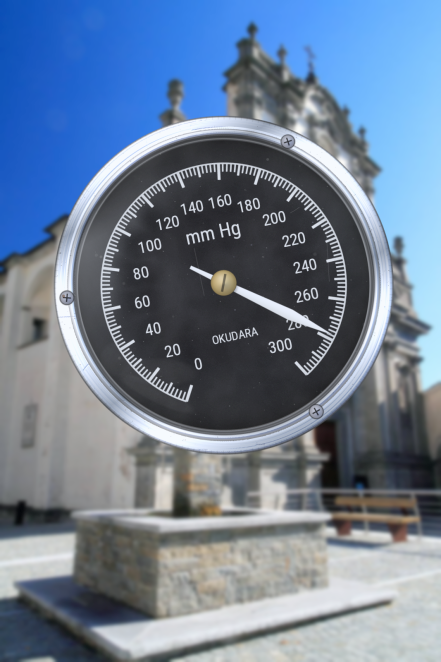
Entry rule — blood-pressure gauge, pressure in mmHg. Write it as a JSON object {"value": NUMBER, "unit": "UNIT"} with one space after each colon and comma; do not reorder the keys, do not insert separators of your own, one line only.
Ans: {"value": 278, "unit": "mmHg"}
